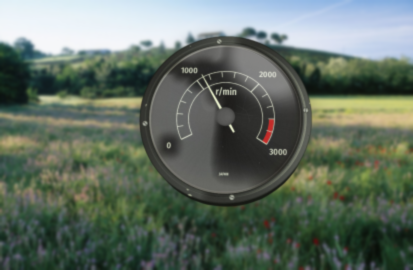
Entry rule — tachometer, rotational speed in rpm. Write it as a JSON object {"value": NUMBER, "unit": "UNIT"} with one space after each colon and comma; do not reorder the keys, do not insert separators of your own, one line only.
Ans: {"value": 1100, "unit": "rpm"}
